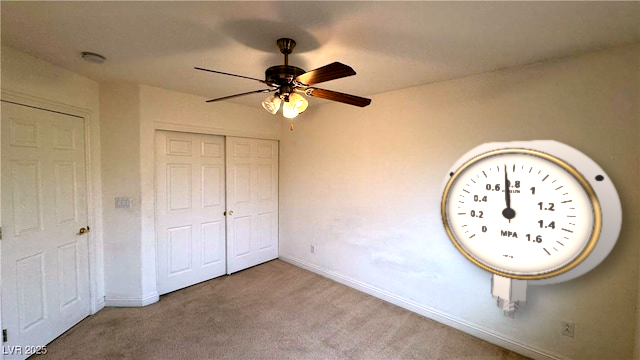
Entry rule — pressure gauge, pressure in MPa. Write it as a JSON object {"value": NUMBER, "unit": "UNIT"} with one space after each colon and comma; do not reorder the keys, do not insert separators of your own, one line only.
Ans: {"value": 0.75, "unit": "MPa"}
